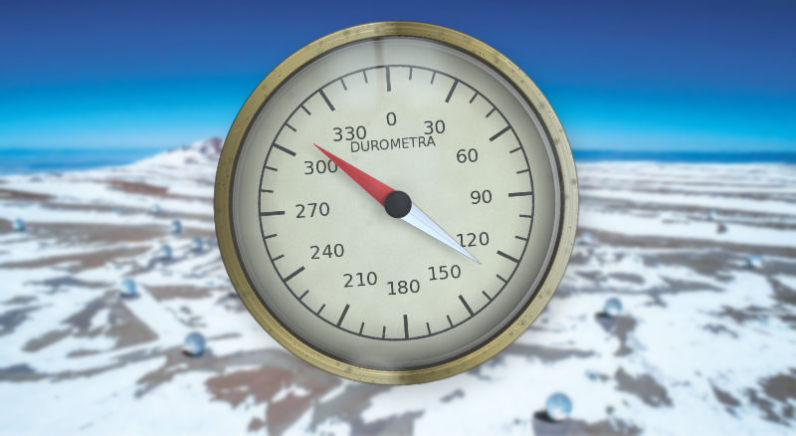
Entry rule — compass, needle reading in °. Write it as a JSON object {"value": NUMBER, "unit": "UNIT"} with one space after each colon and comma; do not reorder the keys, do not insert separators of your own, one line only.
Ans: {"value": 310, "unit": "°"}
